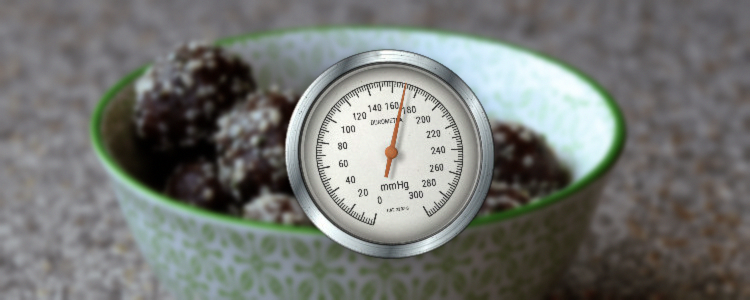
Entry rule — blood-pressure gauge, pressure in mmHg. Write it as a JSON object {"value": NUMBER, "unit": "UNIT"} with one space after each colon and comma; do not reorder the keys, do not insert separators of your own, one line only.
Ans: {"value": 170, "unit": "mmHg"}
